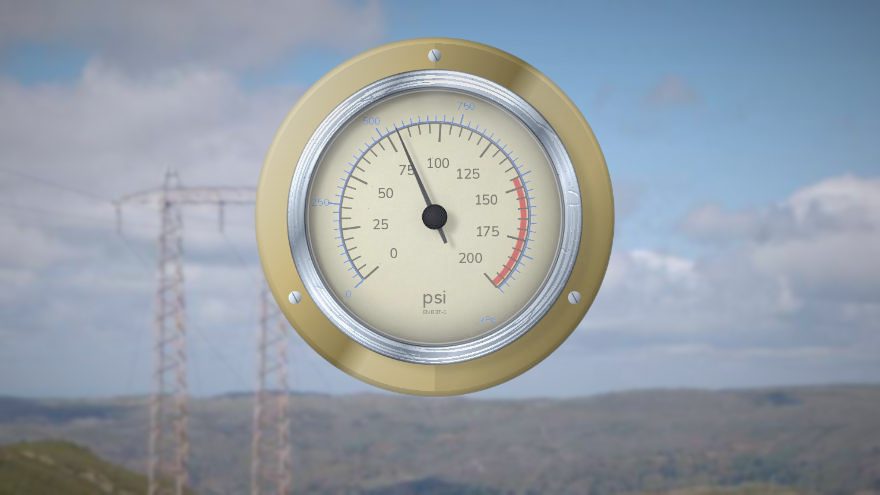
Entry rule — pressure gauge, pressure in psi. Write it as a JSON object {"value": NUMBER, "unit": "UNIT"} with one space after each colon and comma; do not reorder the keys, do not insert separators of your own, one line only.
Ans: {"value": 80, "unit": "psi"}
